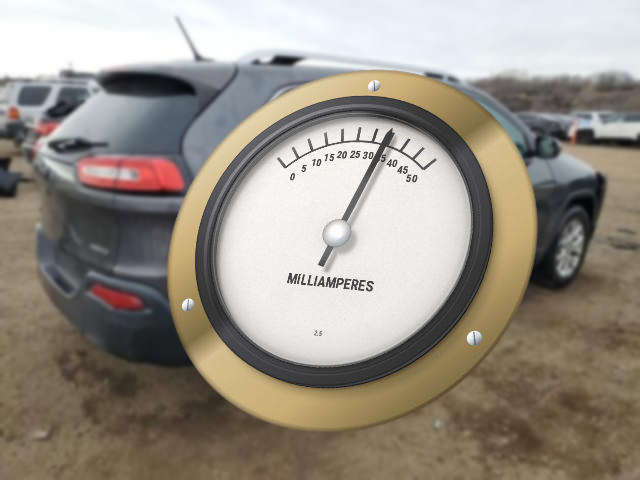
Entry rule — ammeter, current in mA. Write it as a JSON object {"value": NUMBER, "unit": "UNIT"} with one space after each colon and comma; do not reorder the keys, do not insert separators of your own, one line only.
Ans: {"value": 35, "unit": "mA"}
